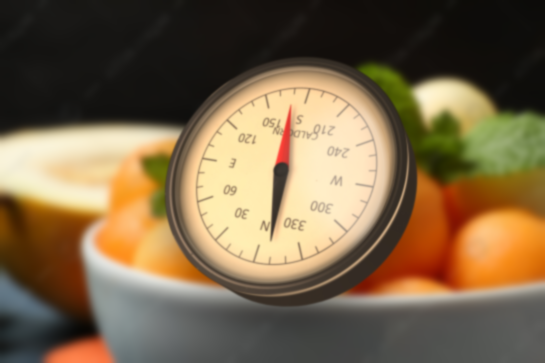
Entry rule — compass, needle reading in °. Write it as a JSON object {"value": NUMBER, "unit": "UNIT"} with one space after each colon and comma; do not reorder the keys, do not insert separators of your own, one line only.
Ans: {"value": 170, "unit": "°"}
